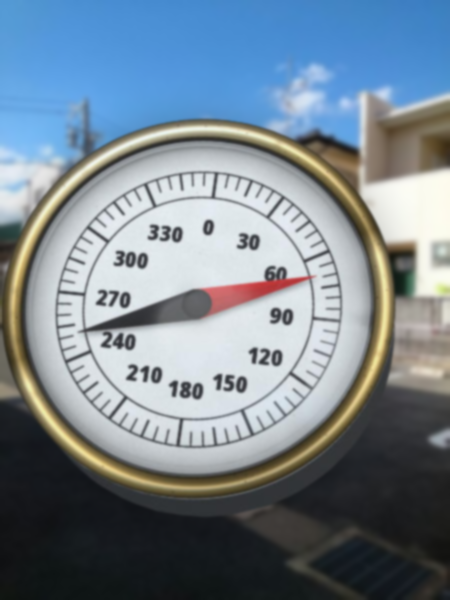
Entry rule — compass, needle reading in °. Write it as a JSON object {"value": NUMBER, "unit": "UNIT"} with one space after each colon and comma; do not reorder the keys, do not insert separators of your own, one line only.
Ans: {"value": 70, "unit": "°"}
